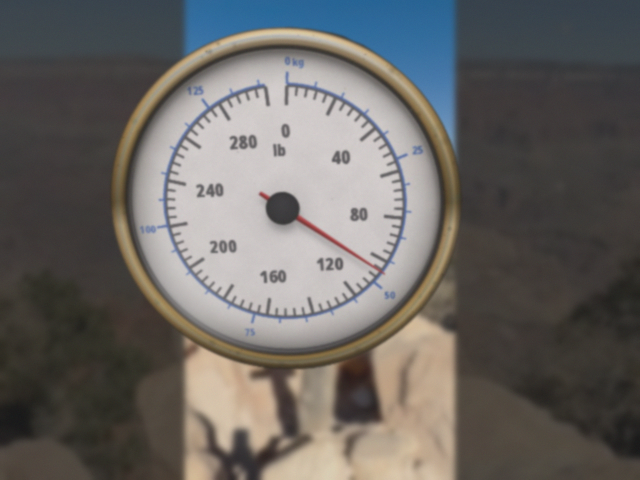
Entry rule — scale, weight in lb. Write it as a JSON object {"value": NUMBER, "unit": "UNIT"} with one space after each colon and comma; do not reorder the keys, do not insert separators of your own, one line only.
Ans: {"value": 104, "unit": "lb"}
